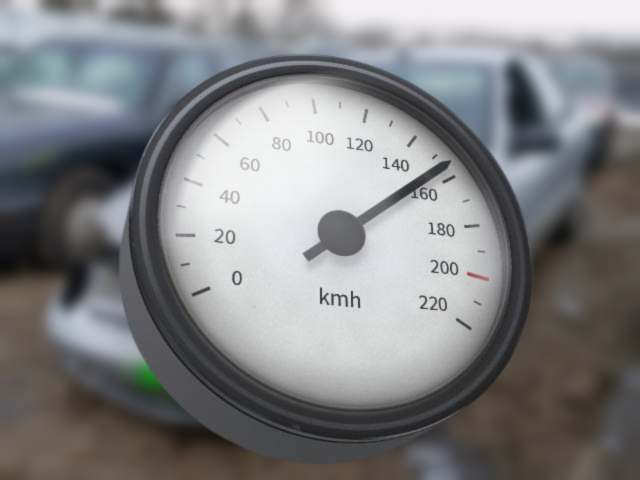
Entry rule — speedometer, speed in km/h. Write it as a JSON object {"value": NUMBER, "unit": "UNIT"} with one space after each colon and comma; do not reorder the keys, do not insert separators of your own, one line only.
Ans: {"value": 155, "unit": "km/h"}
